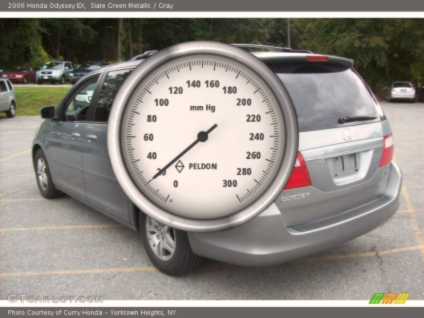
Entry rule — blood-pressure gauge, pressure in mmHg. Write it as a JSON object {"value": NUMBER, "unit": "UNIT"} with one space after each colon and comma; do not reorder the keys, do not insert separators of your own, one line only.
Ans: {"value": 20, "unit": "mmHg"}
